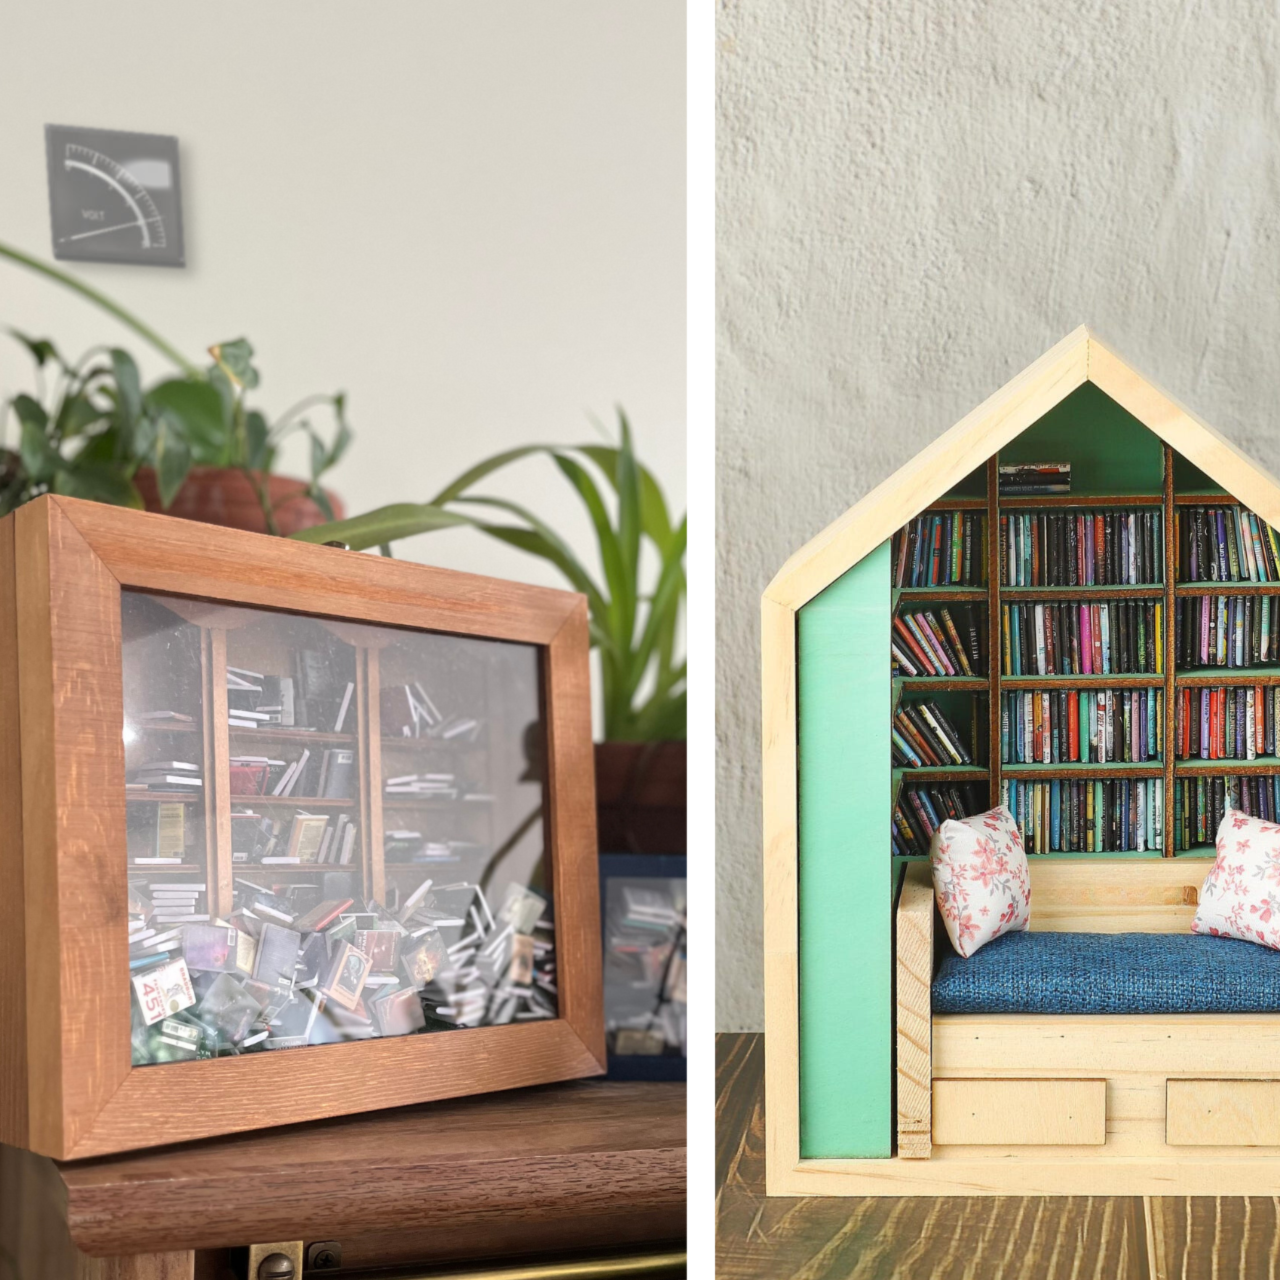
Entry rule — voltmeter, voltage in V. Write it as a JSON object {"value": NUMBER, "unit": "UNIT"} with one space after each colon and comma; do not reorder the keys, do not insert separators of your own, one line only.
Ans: {"value": 4, "unit": "V"}
